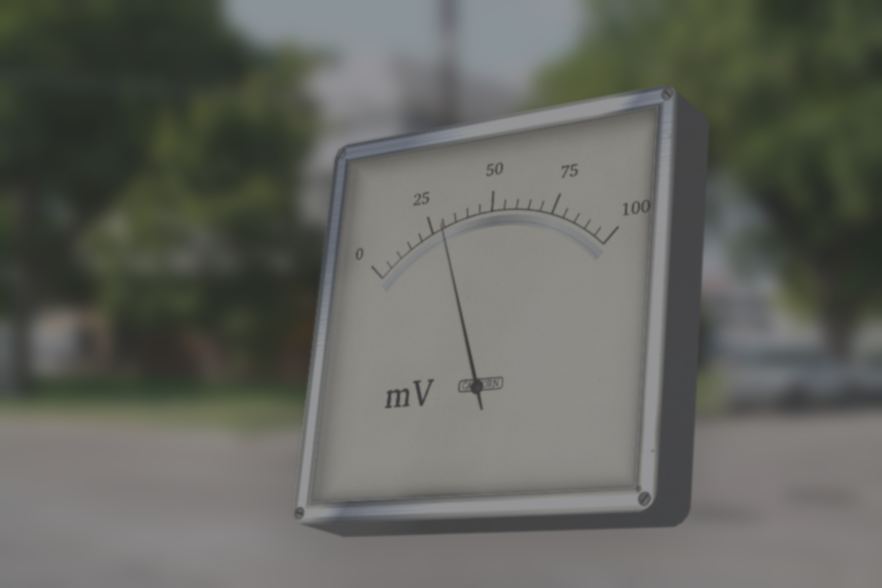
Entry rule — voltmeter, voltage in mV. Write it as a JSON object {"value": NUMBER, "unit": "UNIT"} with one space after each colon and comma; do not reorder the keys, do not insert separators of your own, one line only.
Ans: {"value": 30, "unit": "mV"}
